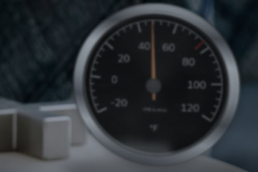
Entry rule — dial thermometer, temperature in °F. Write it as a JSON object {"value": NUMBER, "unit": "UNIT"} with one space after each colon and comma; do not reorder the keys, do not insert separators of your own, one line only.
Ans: {"value": 48, "unit": "°F"}
